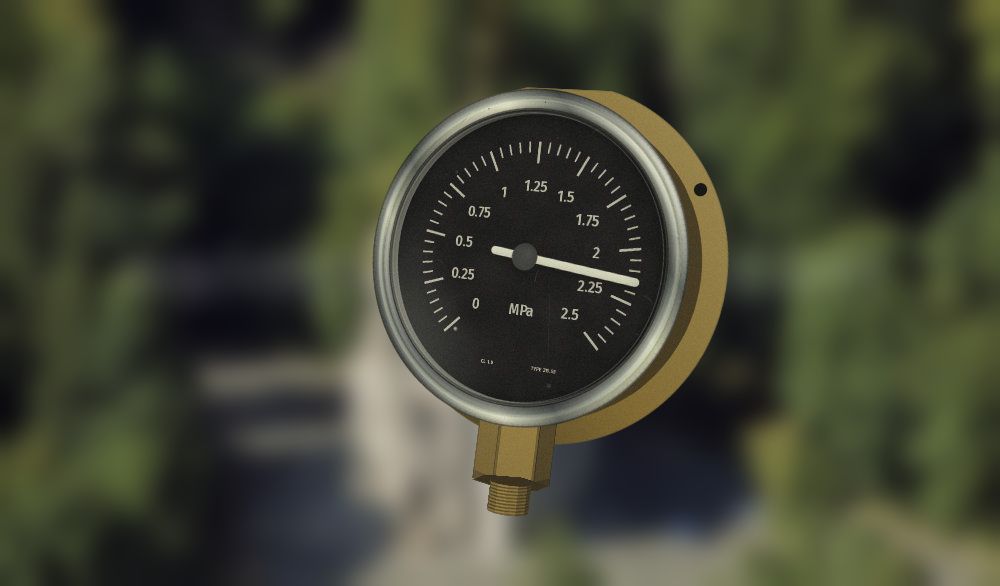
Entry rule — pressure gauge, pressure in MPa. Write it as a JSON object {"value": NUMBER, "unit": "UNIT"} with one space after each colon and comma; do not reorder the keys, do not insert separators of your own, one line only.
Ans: {"value": 2.15, "unit": "MPa"}
